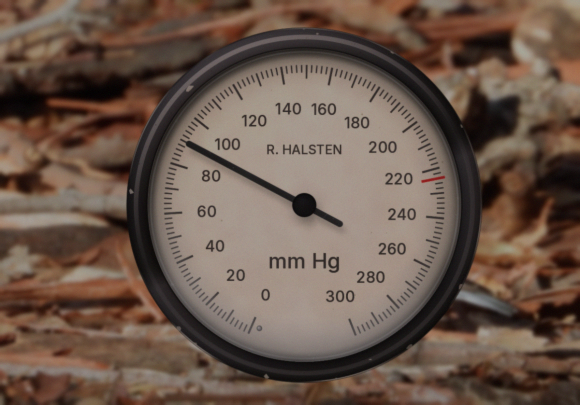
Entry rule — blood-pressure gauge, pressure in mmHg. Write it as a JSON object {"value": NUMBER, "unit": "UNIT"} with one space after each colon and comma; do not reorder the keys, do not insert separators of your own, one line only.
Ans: {"value": 90, "unit": "mmHg"}
